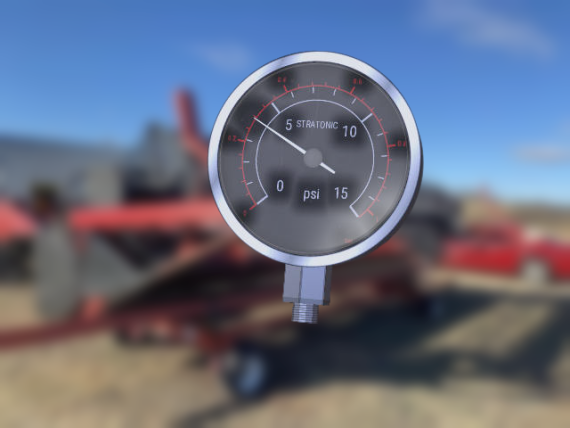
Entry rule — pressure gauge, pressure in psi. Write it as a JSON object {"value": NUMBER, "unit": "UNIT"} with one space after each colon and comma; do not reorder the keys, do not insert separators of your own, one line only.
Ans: {"value": 4, "unit": "psi"}
